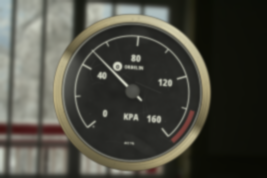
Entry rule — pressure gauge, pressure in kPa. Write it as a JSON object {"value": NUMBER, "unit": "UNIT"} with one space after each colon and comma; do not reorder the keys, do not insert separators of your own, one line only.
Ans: {"value": 50, "unit": "kPa"}
